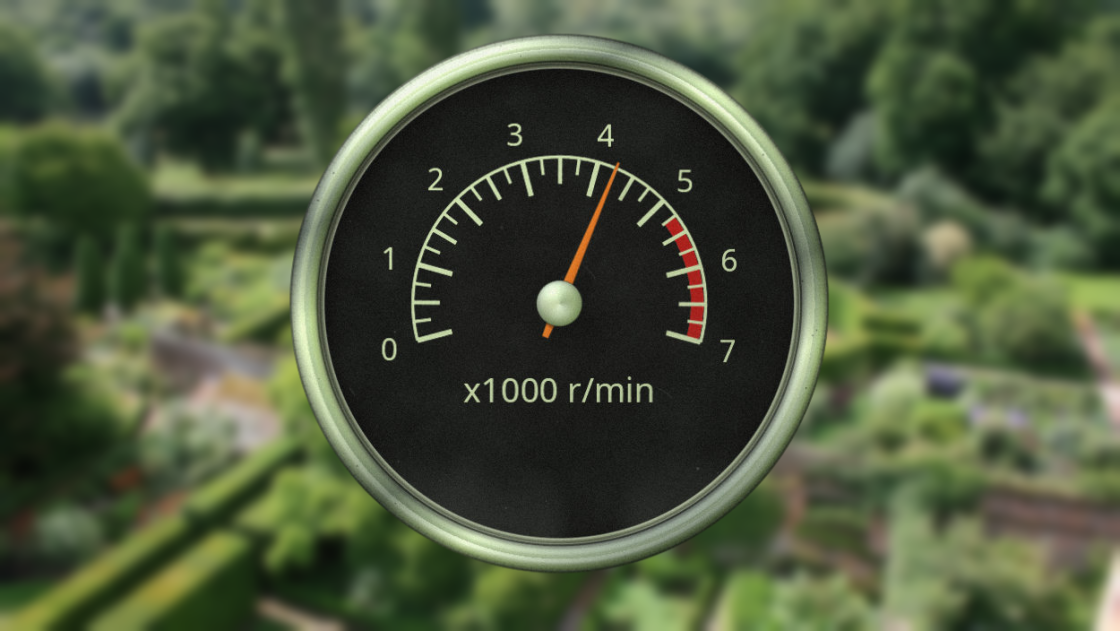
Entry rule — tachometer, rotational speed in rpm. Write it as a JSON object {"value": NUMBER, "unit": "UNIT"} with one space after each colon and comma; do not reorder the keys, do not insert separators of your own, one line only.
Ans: {"value": 4250, "unit": "rpm"}
